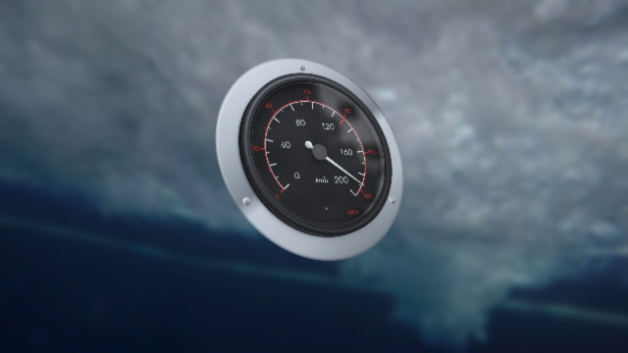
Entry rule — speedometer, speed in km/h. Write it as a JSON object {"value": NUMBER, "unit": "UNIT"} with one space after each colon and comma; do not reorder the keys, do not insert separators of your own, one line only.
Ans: {"value": 190, "unit": "km/h"}
